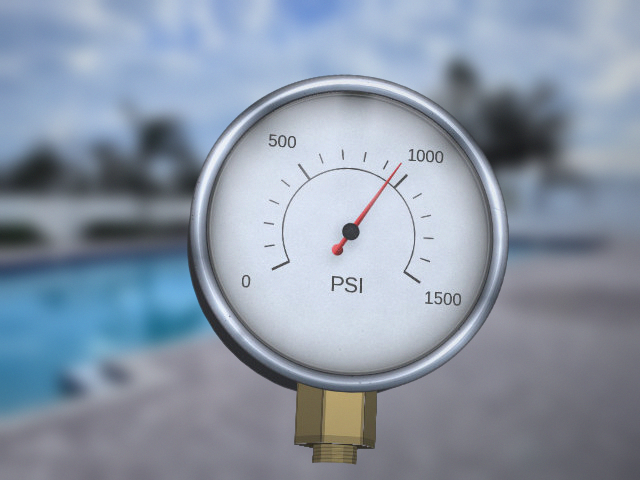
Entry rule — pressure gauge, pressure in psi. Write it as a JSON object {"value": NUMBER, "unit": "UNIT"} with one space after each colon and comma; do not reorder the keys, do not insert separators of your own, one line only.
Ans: {"value": 950, "unit": "psi"}
